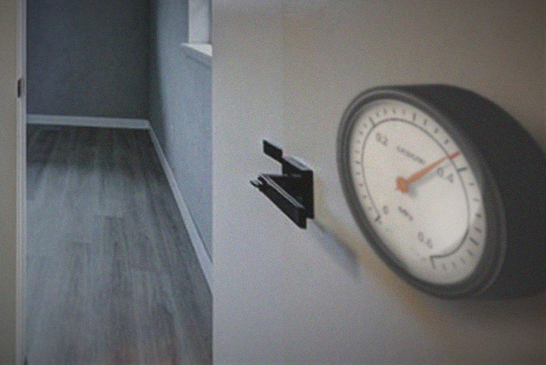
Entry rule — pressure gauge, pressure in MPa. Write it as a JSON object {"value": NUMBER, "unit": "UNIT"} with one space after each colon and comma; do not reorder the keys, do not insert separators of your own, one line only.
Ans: {"value": 0.38, "unit": "MPa"}
